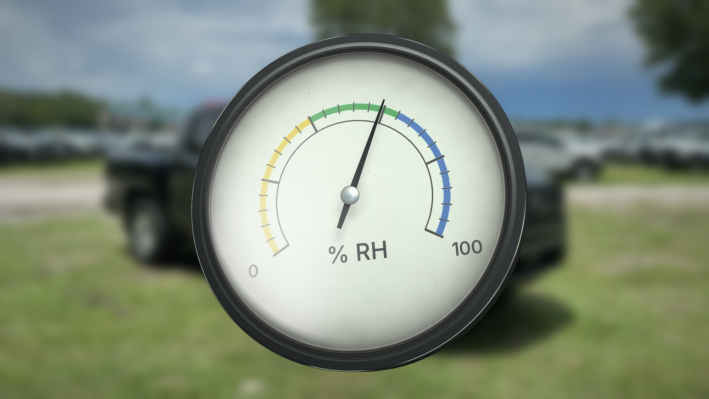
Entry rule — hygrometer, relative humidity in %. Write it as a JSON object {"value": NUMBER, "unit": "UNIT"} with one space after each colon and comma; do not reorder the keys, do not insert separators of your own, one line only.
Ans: {"value": 60, "unit": "%"}
